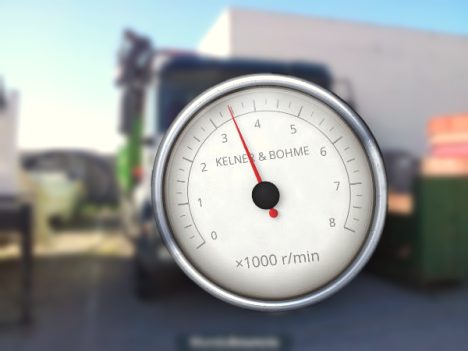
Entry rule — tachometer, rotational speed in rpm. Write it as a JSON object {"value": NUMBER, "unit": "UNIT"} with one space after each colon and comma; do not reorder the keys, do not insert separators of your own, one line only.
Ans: {"value": 3500, "unit": "rpm"}
